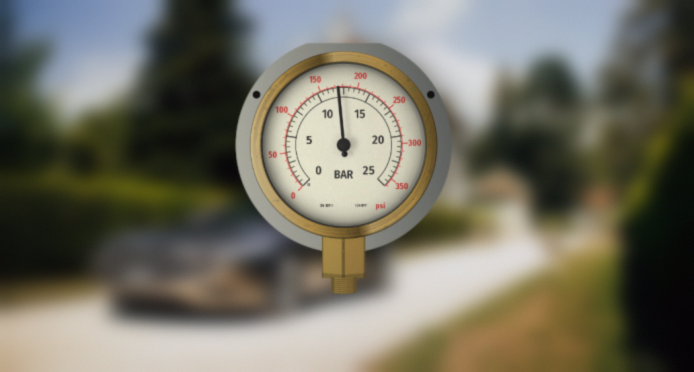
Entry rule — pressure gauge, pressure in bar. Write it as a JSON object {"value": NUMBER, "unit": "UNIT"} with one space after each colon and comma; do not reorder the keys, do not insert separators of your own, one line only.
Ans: {"value": 12, "unit": "bar"}
